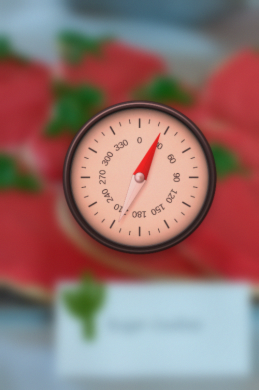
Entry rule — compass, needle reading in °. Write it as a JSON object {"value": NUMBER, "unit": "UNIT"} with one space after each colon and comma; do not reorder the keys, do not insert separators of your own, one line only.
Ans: {"value": 25, "unit": "°"}
